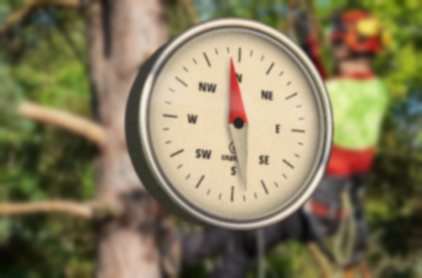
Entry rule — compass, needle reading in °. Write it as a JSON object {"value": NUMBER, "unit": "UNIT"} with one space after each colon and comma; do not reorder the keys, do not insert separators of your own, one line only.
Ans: {"value": 350, "unit": "°"}
